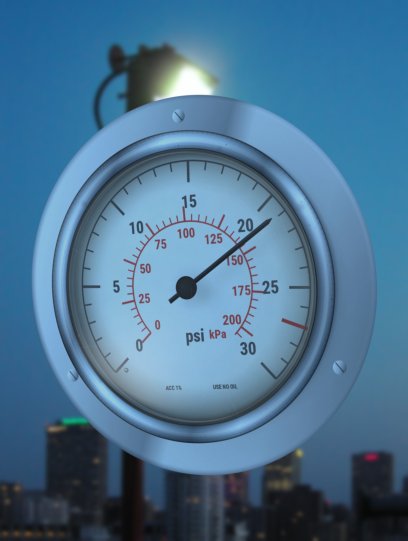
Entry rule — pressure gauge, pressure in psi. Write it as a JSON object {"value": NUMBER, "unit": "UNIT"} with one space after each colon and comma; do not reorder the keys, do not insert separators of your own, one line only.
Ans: {"value": 21, "unit": "psi"}
